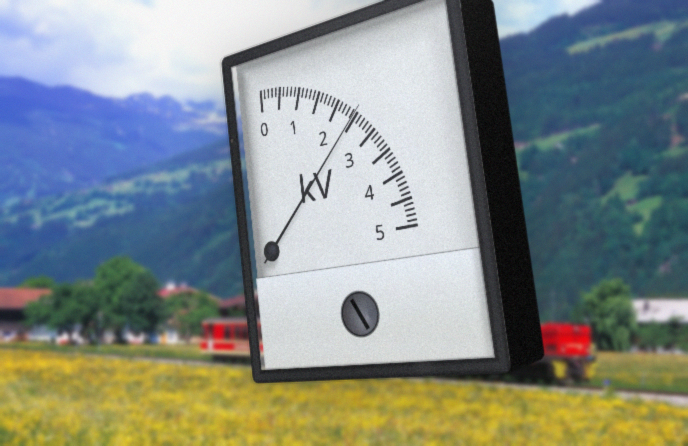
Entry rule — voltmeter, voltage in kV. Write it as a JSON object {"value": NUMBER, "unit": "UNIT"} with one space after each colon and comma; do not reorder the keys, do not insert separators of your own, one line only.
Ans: {"value": 2.5, "unit": "kV"}
